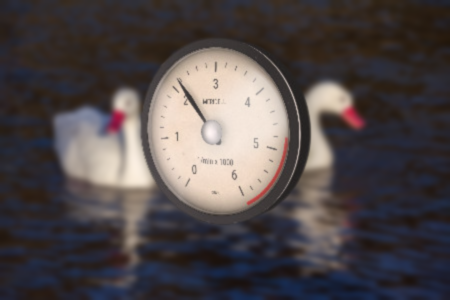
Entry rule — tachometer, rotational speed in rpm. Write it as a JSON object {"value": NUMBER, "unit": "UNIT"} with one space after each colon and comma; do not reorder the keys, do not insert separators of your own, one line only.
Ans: {"value": 2200, "unit": "rpm"}
